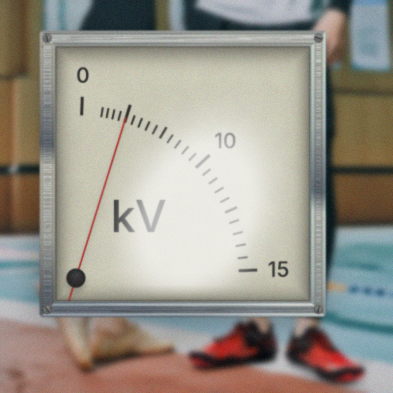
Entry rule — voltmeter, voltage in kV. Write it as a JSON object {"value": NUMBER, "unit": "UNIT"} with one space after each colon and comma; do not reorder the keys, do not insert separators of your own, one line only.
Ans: {"value": 5, "unit": "kV"}
